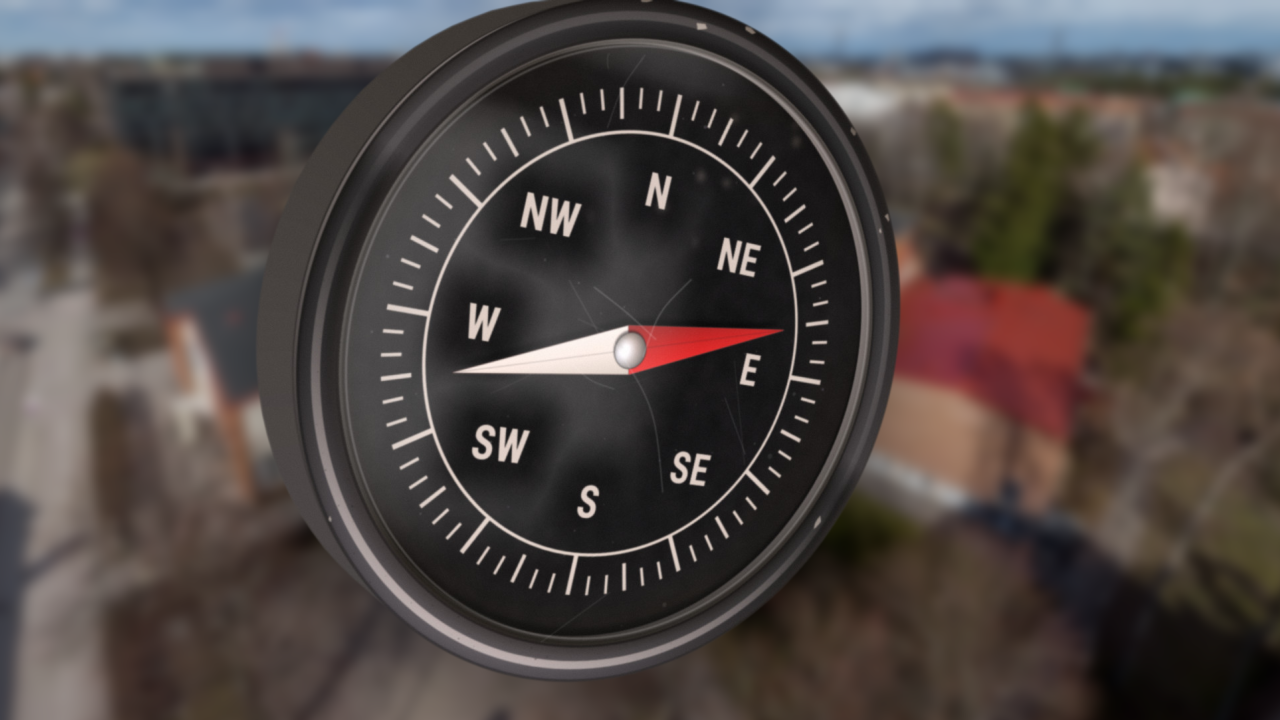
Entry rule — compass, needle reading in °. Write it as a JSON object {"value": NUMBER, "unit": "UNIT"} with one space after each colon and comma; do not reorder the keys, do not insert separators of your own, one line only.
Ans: {"value": 75, "unit": "°"}
